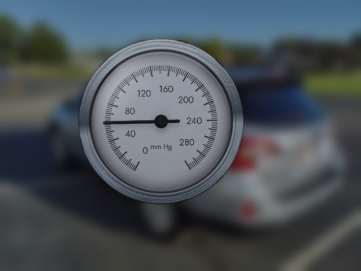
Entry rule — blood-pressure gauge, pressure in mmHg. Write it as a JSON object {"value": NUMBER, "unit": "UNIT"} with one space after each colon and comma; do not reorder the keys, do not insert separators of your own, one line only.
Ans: {"value": 60, "unit": "mmHg"}
